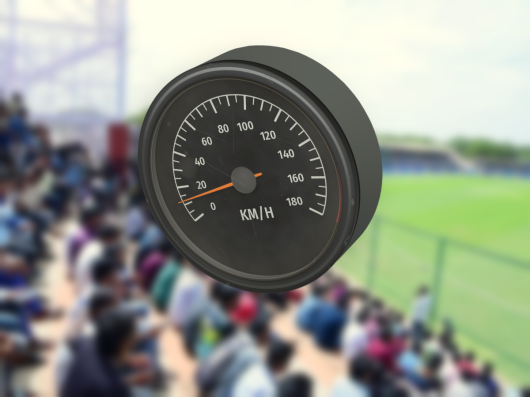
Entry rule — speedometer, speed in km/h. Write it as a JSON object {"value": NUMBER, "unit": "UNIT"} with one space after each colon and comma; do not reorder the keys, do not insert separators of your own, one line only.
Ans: {"value": 12.5, "unit": "km/h"}
